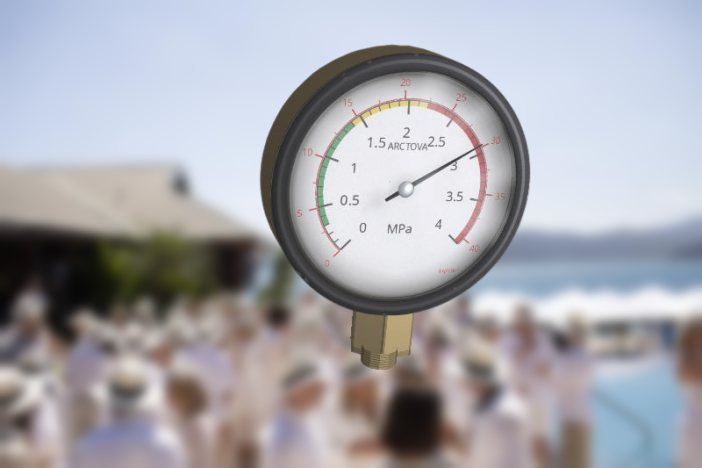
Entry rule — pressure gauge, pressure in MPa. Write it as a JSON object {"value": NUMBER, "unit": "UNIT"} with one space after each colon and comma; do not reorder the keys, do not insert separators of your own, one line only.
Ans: {"value": 2.9, "unit": "MPa"}
